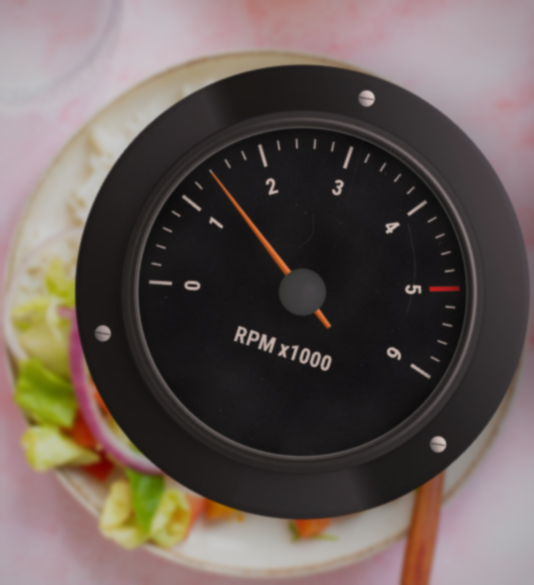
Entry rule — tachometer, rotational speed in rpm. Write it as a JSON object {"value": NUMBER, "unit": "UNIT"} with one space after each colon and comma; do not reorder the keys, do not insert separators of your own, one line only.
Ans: {"value": 1400, "unit": "rpm"}
